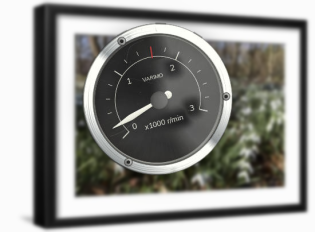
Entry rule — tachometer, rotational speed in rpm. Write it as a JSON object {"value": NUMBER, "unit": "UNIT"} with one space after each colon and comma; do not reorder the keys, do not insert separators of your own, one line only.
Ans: {"value": 200, "unit": "rpm"}
